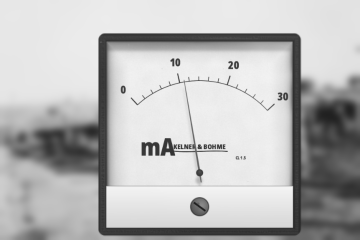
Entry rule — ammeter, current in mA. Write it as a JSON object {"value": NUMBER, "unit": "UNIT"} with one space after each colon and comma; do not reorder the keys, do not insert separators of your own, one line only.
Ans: {"value": 11, "unit": "mA"}
